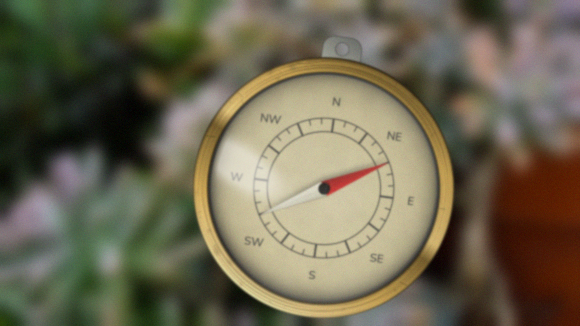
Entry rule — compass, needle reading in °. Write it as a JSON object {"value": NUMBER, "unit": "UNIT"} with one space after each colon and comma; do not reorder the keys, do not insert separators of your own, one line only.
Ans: {"value": 60, "unit": "°"}
